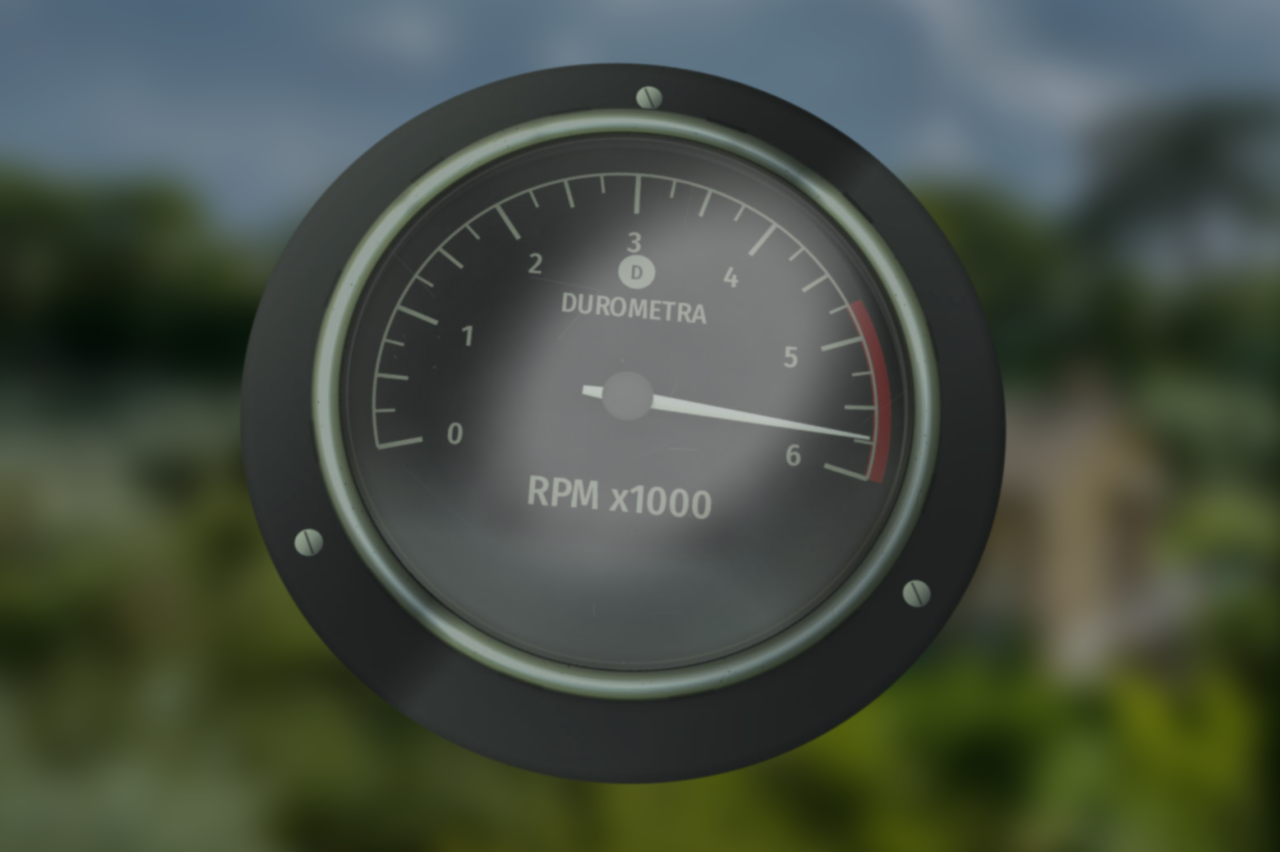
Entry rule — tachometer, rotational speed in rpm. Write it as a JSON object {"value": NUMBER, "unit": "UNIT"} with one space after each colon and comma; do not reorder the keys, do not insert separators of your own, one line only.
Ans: {"value": 5750, "unit": "rpm"}
